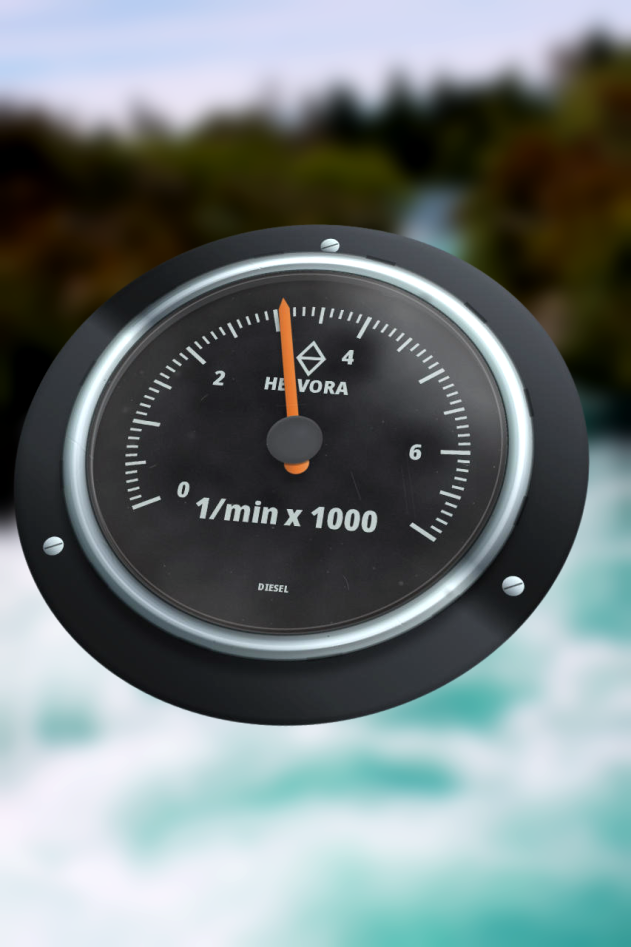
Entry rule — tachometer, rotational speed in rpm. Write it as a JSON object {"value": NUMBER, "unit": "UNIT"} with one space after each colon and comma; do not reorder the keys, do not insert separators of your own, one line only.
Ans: {"value": 3100, "unit": "rpm"}
